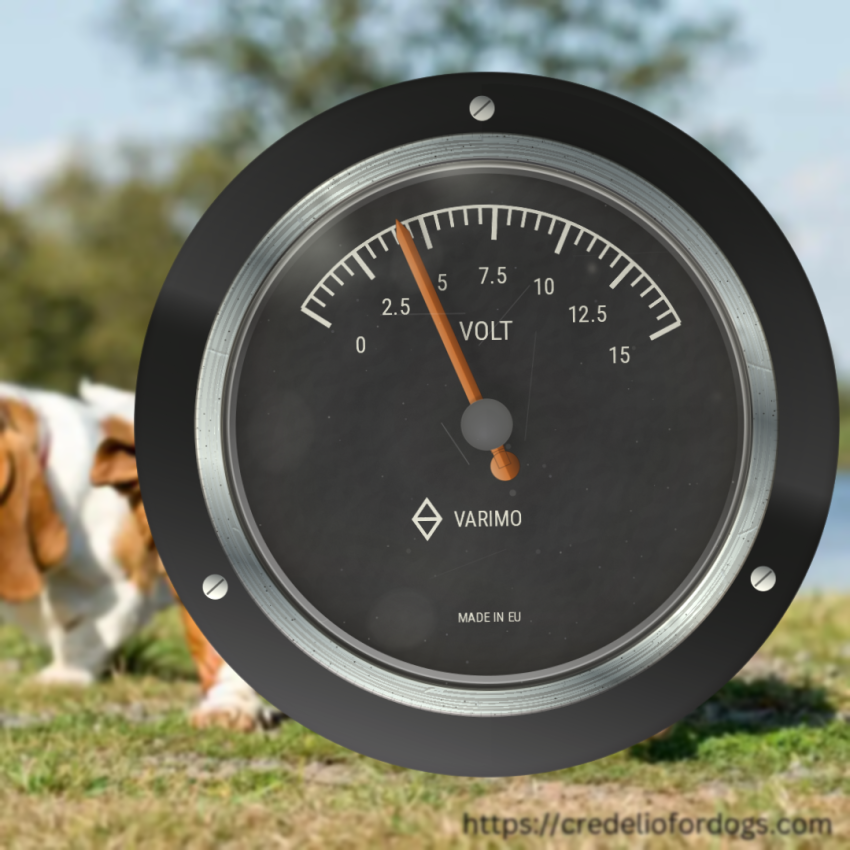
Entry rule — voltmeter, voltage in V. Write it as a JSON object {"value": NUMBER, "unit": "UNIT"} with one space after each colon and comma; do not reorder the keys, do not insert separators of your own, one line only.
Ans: {"value": 4.25, "unit": "V"}
